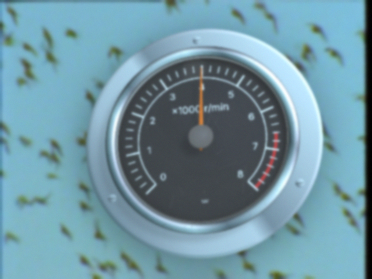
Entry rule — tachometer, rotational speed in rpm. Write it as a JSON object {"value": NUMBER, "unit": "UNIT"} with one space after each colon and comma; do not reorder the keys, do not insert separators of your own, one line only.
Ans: {"value": 4000, "unit": "rpm"}
